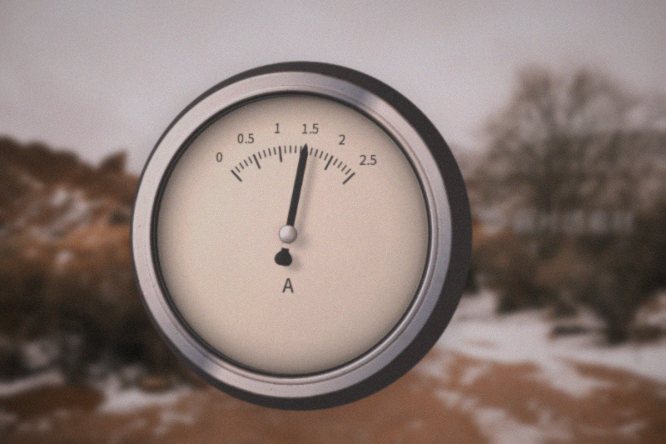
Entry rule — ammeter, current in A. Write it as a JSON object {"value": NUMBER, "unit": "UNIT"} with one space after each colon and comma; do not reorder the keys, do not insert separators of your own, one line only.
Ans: {"value": 1.5, "unit": "A"}
